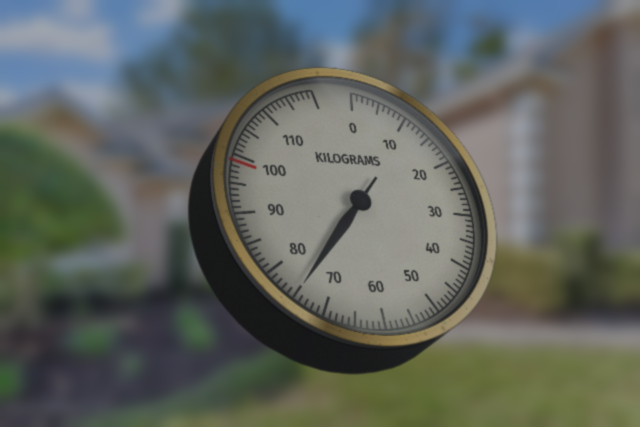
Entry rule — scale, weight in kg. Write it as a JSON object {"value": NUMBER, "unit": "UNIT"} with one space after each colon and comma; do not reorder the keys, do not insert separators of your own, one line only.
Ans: {"value": 75, "unit": "kg"}
